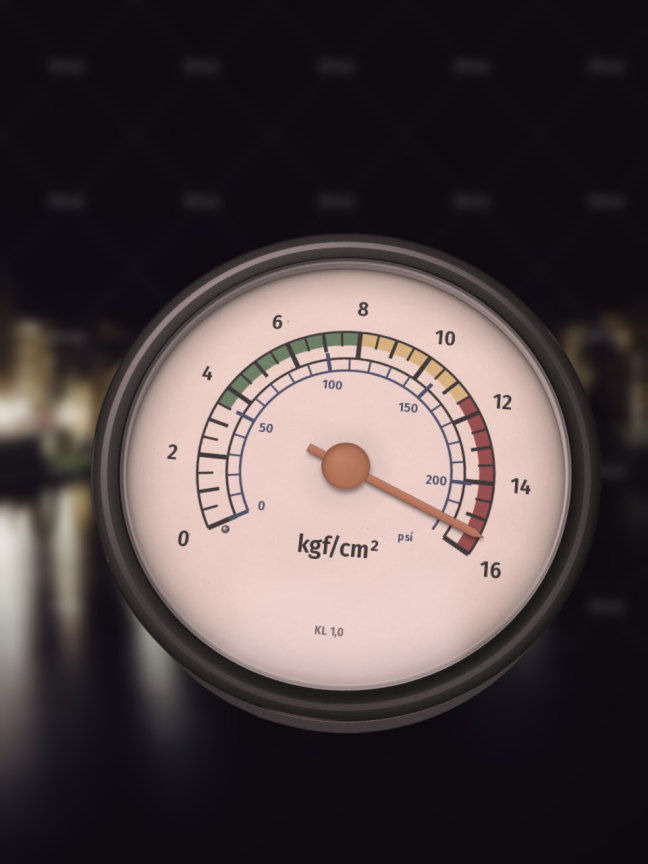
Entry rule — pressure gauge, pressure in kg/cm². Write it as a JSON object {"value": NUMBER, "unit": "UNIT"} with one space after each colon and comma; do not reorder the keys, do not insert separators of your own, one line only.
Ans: {"value": 15.5, "unit": "kg/cm²"}
